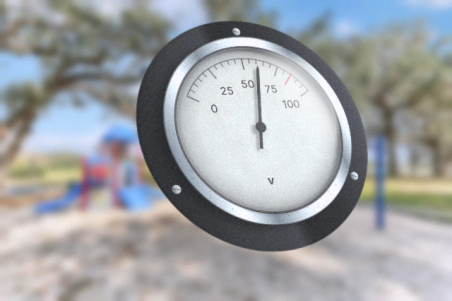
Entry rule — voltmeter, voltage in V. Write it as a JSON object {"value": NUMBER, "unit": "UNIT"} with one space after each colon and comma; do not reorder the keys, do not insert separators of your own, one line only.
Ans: {"value": 60, "unit": "V"}
